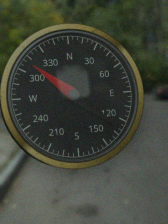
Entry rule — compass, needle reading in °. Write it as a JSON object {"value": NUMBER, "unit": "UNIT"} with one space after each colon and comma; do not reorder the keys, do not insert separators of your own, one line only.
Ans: {"value": 310, "unit": "°"}
